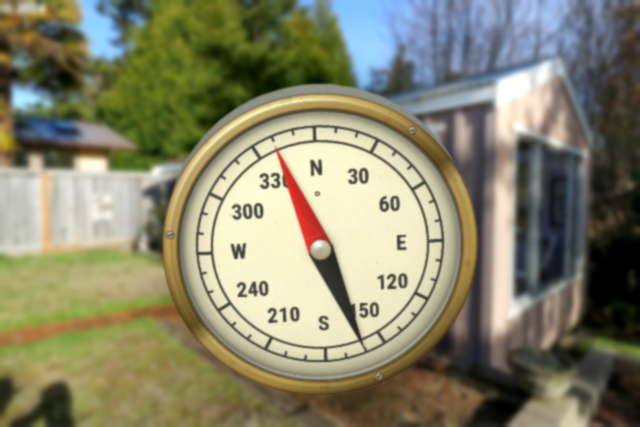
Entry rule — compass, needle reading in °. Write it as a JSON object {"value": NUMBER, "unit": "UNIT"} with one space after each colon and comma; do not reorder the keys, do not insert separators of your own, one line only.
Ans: {"value": 340, "unit": "°"}
